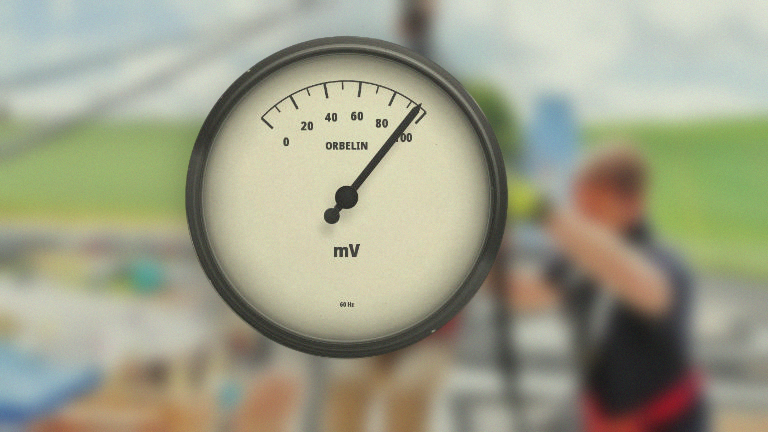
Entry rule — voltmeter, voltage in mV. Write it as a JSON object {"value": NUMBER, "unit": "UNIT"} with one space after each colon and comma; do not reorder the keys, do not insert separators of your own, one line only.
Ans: {"value": 95, "unit": "mV"}
